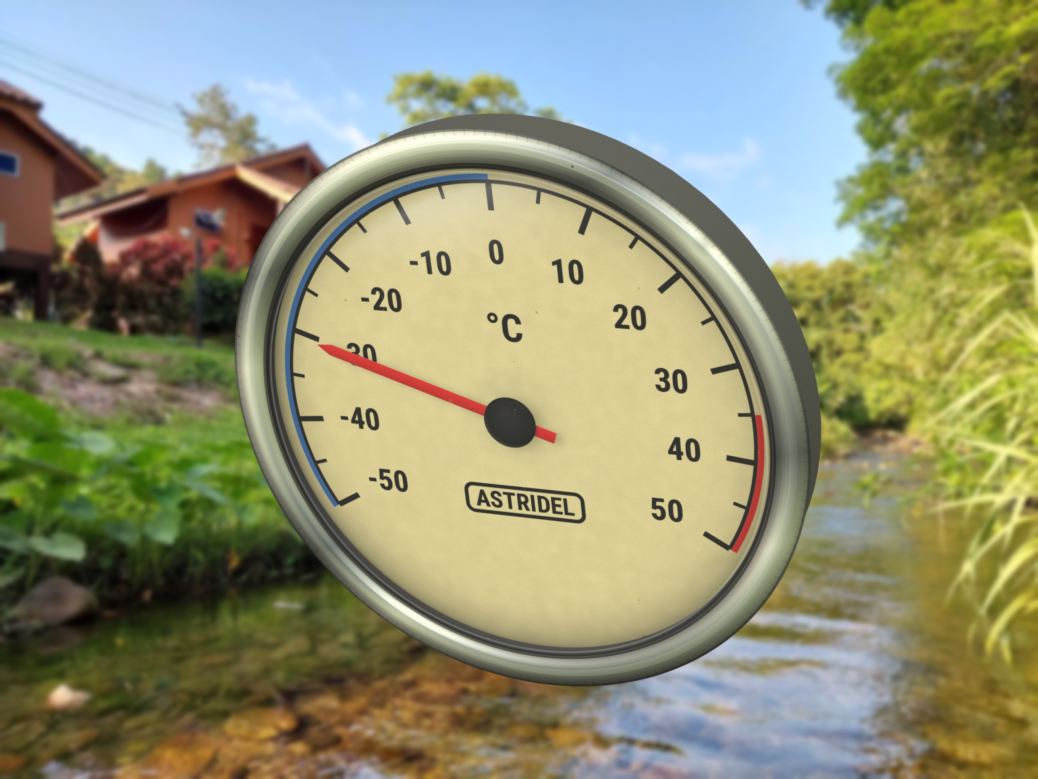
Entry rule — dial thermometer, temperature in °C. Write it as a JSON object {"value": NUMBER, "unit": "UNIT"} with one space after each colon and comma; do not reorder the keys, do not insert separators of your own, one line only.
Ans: {"value": -30, "unit": "°C"}
